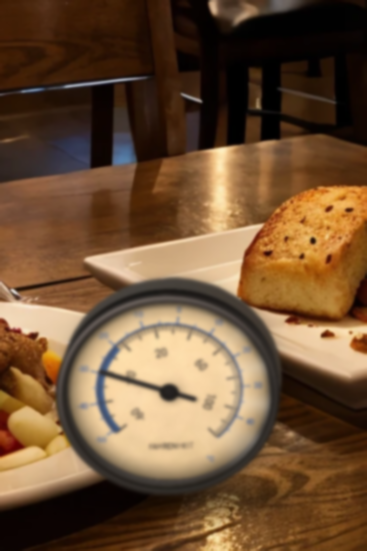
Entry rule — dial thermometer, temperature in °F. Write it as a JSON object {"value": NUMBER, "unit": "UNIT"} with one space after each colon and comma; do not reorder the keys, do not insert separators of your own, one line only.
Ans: {"value": -20, "unit": "°F"}
